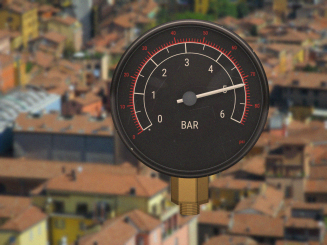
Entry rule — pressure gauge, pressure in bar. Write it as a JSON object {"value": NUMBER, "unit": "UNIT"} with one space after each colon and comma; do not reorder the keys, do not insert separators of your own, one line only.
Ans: {"value": 5, "unit": "bar"}
